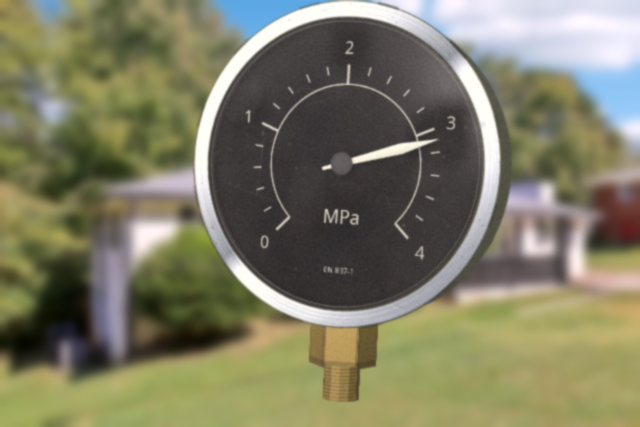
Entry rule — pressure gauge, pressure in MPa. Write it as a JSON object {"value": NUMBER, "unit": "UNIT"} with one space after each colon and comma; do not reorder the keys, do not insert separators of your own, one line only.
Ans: {"value": 3.1, "unit": "MPa"}
